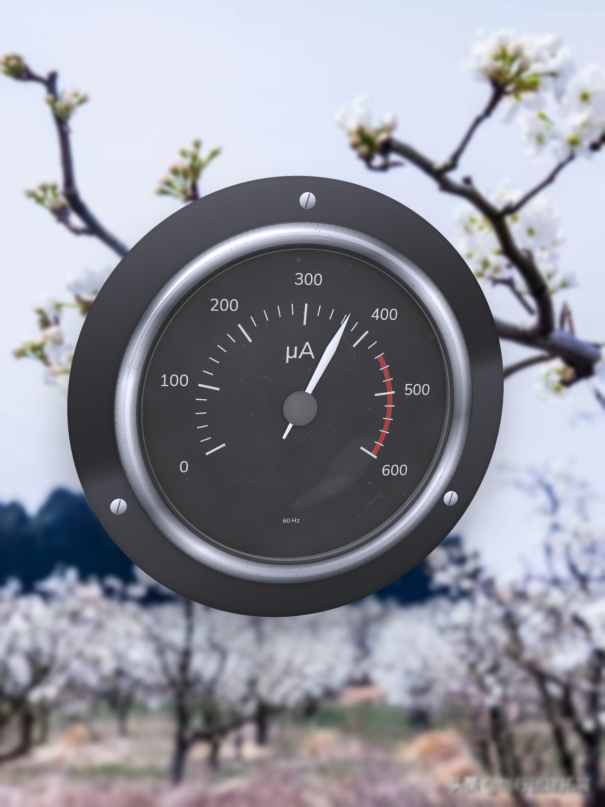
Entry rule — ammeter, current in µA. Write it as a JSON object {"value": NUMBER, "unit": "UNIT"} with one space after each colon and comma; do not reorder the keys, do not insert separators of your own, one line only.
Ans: {"value": 360, "unit": "µA"}
